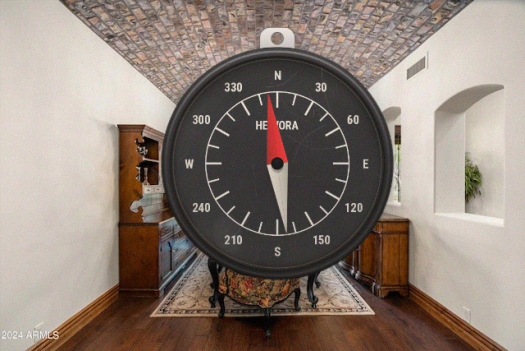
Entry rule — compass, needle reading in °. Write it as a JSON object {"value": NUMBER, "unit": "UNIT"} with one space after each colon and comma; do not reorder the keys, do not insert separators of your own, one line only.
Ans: {"value": 352.5, "unit": "°"}
